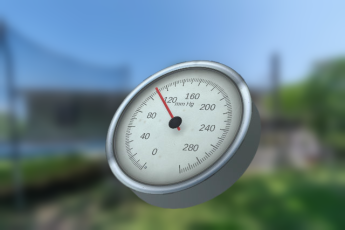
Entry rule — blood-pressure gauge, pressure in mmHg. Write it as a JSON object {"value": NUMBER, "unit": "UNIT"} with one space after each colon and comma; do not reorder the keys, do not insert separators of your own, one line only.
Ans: {"value": 110, "unit": "mmHg"}
